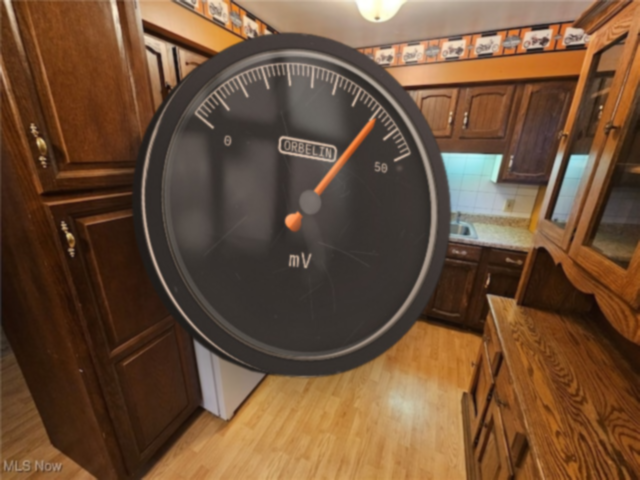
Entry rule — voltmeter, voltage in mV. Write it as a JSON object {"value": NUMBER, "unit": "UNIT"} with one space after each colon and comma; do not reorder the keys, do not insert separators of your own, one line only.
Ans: {"value": 40, "unit": "mV"}
